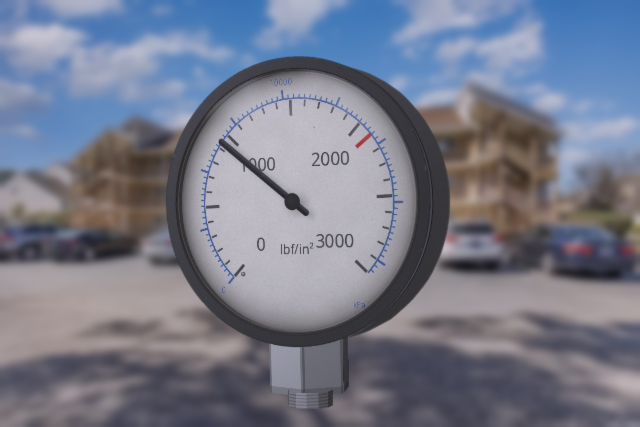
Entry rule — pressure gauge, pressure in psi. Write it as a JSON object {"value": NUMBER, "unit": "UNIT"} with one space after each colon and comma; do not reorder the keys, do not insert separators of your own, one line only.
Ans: {"value": 950, "unit": "psi"}
